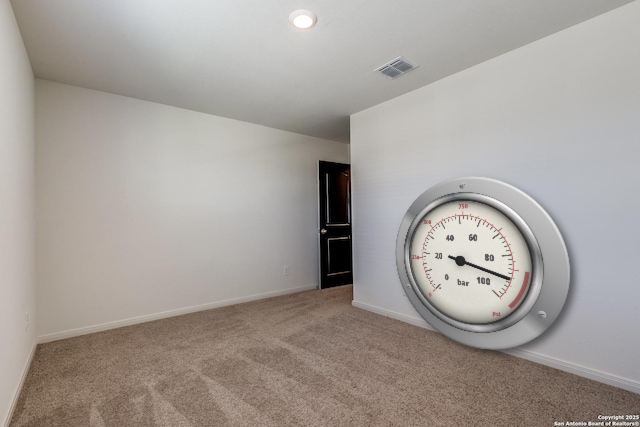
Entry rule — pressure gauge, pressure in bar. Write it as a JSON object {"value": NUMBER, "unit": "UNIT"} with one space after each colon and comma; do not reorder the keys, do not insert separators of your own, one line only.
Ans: {"value": 90, "unit": "bar"}
